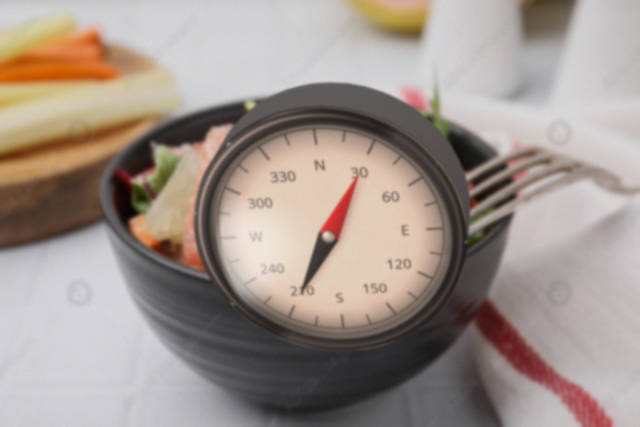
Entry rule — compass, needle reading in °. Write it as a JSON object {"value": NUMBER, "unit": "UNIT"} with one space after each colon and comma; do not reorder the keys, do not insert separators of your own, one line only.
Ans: {"value": 30, "unit": "°"}
